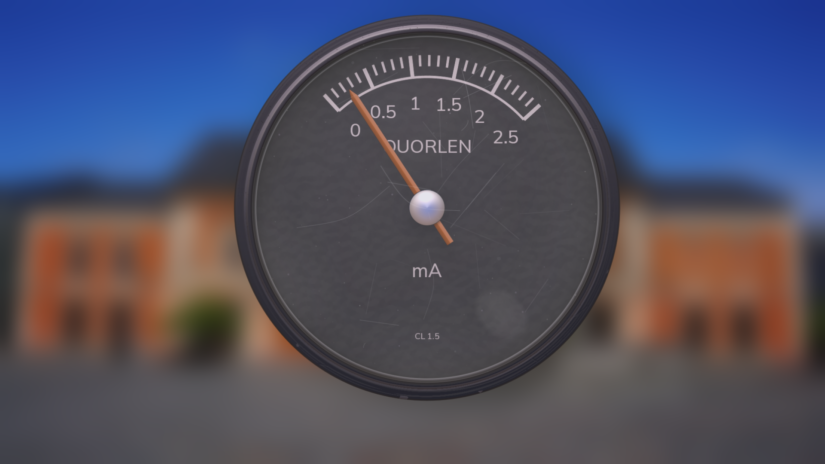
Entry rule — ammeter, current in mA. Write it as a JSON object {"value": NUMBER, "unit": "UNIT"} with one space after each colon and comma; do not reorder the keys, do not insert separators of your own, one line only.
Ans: {"value": 0.25, "unit": "mA"}
